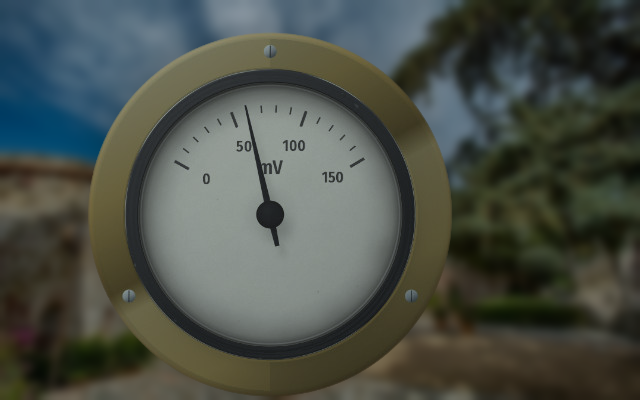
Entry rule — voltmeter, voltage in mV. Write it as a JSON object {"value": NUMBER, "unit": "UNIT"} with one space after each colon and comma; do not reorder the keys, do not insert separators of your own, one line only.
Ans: {"value": 60, "unit": "mV"}
